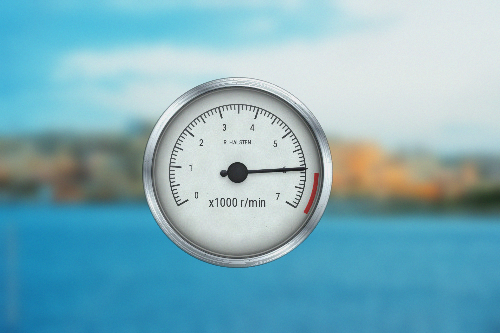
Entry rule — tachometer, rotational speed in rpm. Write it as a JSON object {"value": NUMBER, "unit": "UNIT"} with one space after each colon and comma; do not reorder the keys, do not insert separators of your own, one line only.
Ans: {"value": 6000, "unit": "rpm"}
